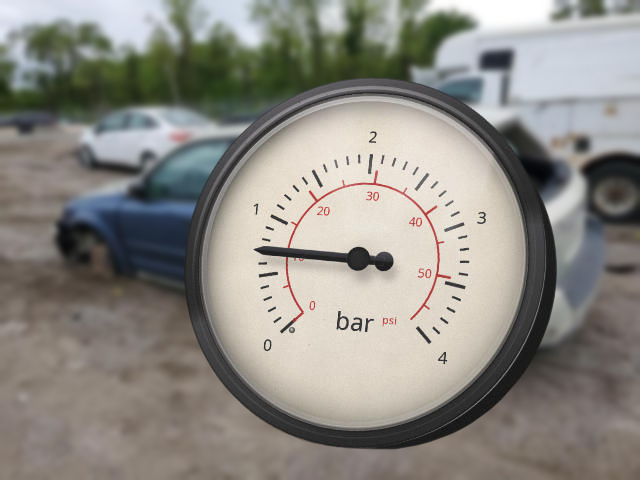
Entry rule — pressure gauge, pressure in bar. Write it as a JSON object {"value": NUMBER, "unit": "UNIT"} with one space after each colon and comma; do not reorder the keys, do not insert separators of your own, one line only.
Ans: {"value": 0.7, "unit": "bar"}
